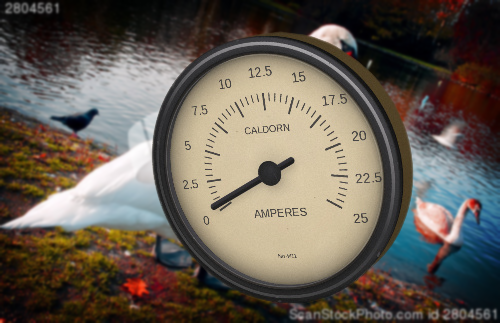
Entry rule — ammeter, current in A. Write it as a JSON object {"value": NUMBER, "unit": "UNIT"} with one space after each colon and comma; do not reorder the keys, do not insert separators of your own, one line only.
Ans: {"value": 0.5, "unit": "A"}
